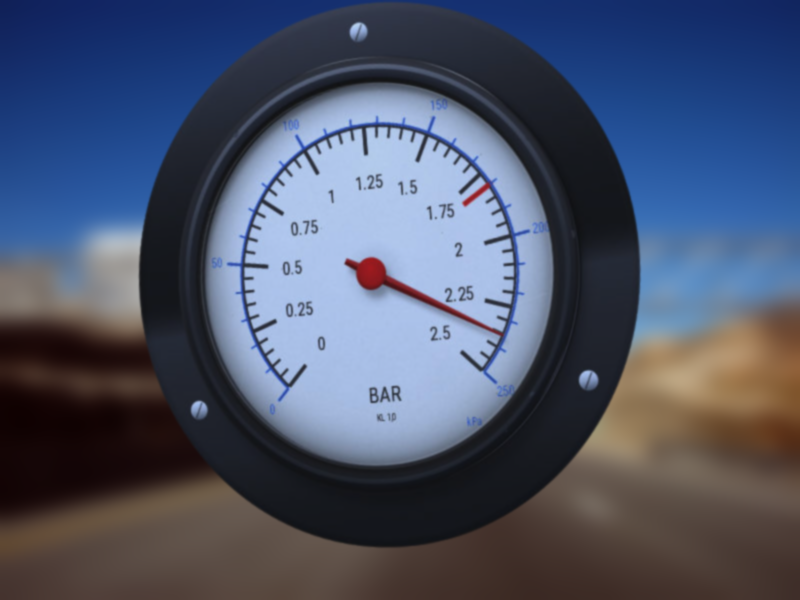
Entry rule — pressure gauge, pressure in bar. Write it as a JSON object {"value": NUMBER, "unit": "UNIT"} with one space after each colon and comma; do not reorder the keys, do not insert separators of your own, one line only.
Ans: {"value": 2.35, "unit": "bar"}
